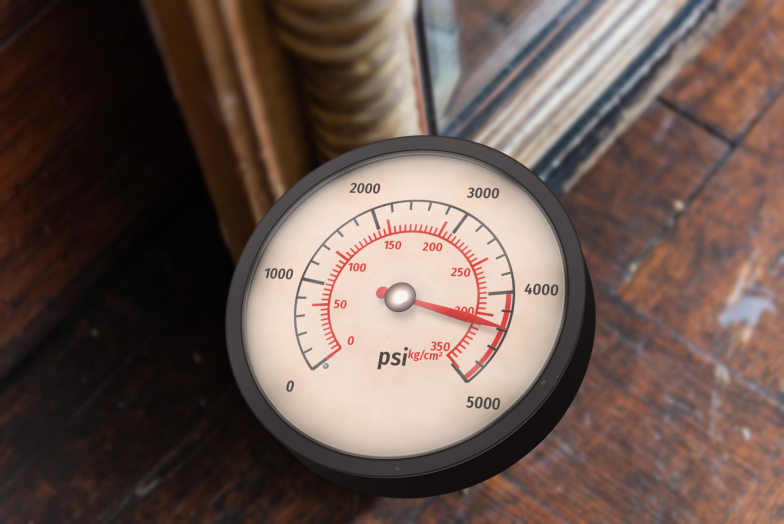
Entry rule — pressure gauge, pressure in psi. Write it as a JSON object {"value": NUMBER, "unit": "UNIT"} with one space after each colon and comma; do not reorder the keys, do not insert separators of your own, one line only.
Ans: {"value": 4400, "unit": "psi"}
